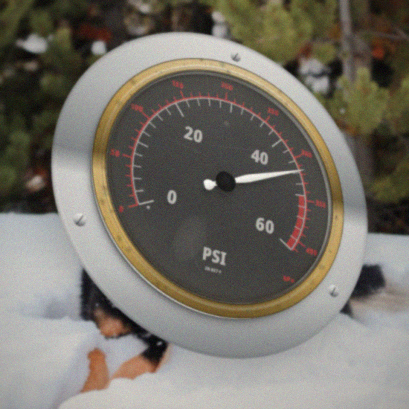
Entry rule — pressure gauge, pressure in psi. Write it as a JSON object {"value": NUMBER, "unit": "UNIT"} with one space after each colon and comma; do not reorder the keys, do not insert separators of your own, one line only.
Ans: {"value": 46, "unit": "psi"}
